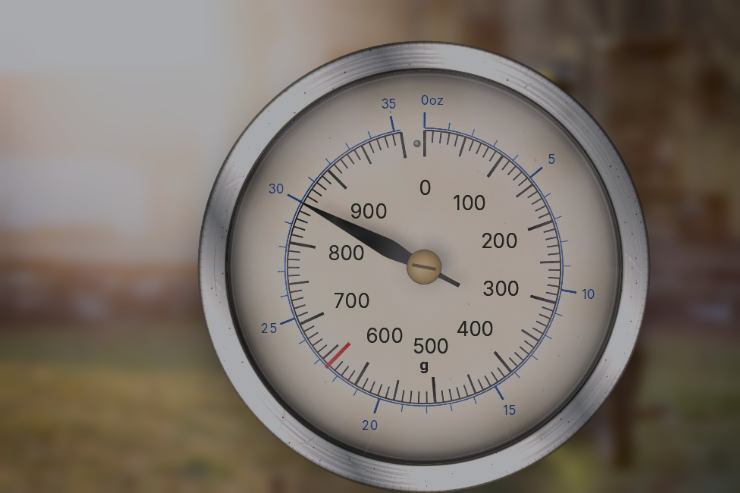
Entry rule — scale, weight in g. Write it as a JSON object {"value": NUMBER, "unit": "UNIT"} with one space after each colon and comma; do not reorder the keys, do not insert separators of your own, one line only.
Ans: {"value": 850, "unit": "g"}
